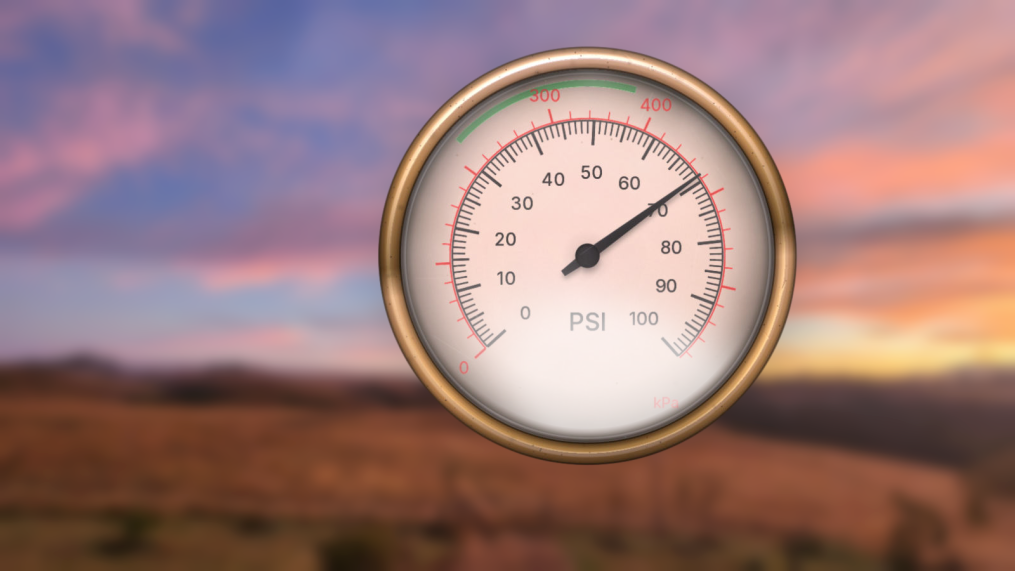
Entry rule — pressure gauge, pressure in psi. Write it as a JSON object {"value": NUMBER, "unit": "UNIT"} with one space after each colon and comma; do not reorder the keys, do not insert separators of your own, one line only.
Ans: {"value": 69, "unit": "psi"}
